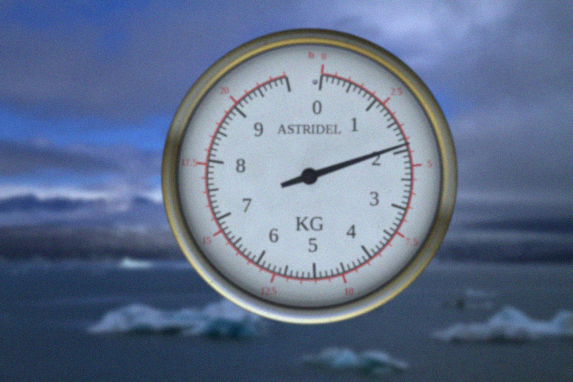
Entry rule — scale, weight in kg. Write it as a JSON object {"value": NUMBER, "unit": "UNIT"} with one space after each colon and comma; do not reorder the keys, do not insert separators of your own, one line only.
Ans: {"value": 1.9, "unit": "kg"}
